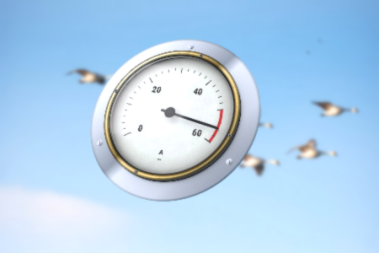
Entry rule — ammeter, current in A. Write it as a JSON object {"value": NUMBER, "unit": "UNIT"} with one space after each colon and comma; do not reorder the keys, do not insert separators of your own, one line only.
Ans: {"value": 56, "unit": "A"}
